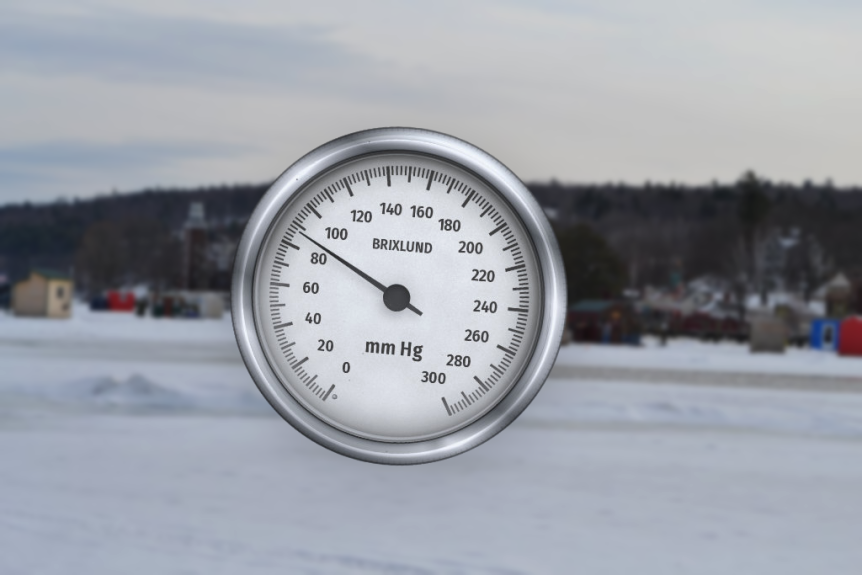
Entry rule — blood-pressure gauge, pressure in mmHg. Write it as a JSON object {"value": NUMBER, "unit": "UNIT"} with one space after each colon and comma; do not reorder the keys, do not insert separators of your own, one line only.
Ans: {"value": 88, "unit": "mmHg"}
